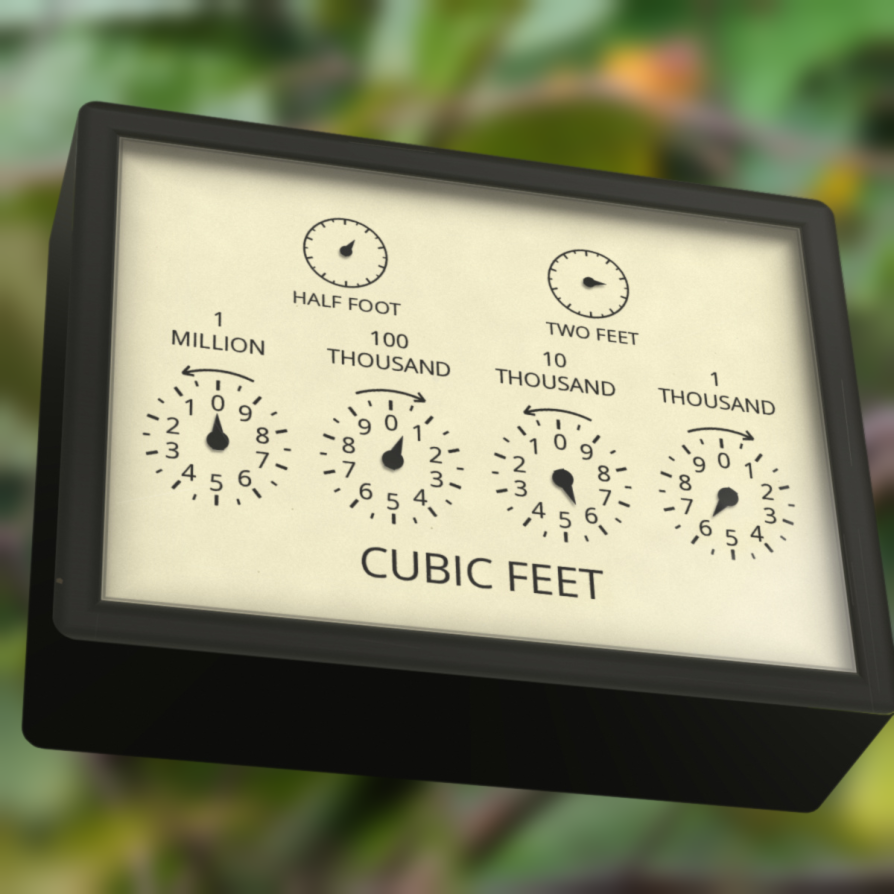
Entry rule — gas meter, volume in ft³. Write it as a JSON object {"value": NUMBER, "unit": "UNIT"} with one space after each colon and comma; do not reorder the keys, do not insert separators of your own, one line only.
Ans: {"value": 5600, "unit": "ft³"}
